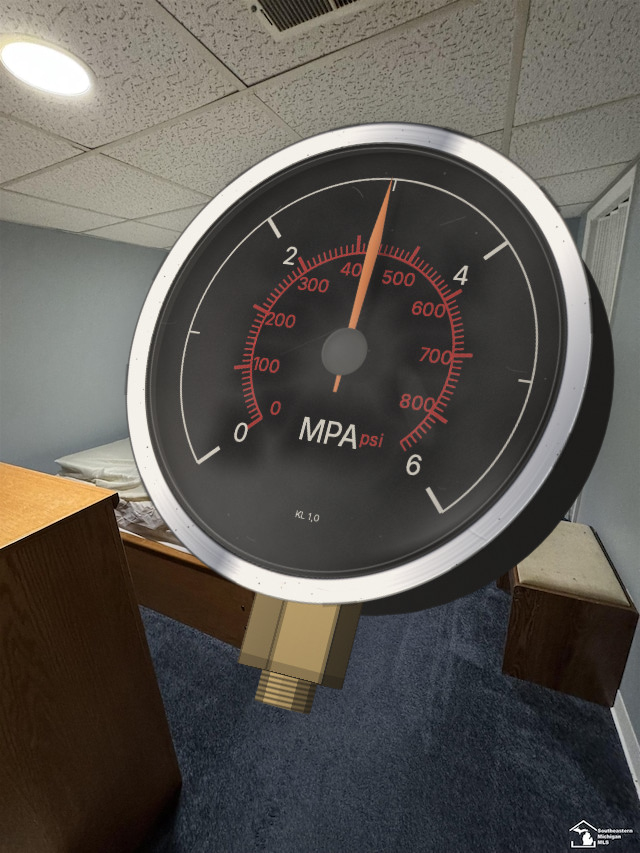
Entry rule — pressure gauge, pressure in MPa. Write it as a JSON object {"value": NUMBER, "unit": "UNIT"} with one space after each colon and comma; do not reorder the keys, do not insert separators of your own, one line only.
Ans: {"value": 3, "unit": "MPa"}
